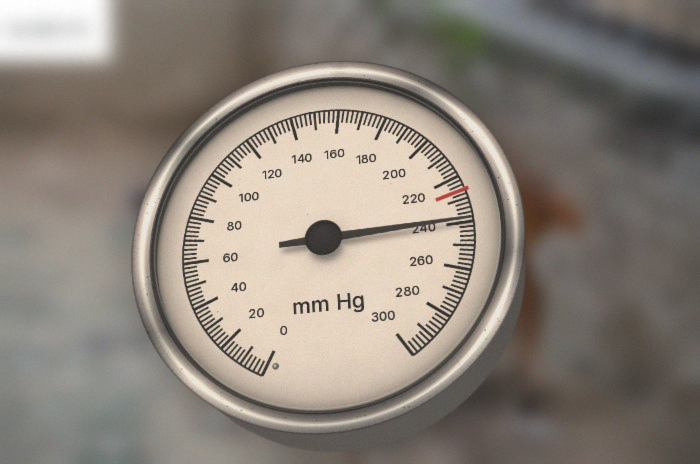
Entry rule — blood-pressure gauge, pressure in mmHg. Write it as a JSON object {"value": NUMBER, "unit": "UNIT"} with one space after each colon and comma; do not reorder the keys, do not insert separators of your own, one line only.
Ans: {"value": 240, "unit": "mmHg"}
